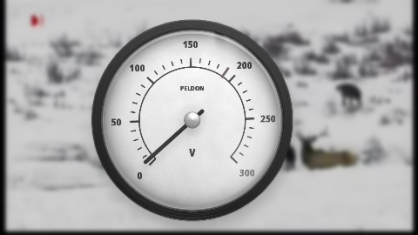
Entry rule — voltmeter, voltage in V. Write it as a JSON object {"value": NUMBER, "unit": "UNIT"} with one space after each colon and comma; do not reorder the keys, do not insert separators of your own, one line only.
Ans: {"value": 5, "unit": "V"}
